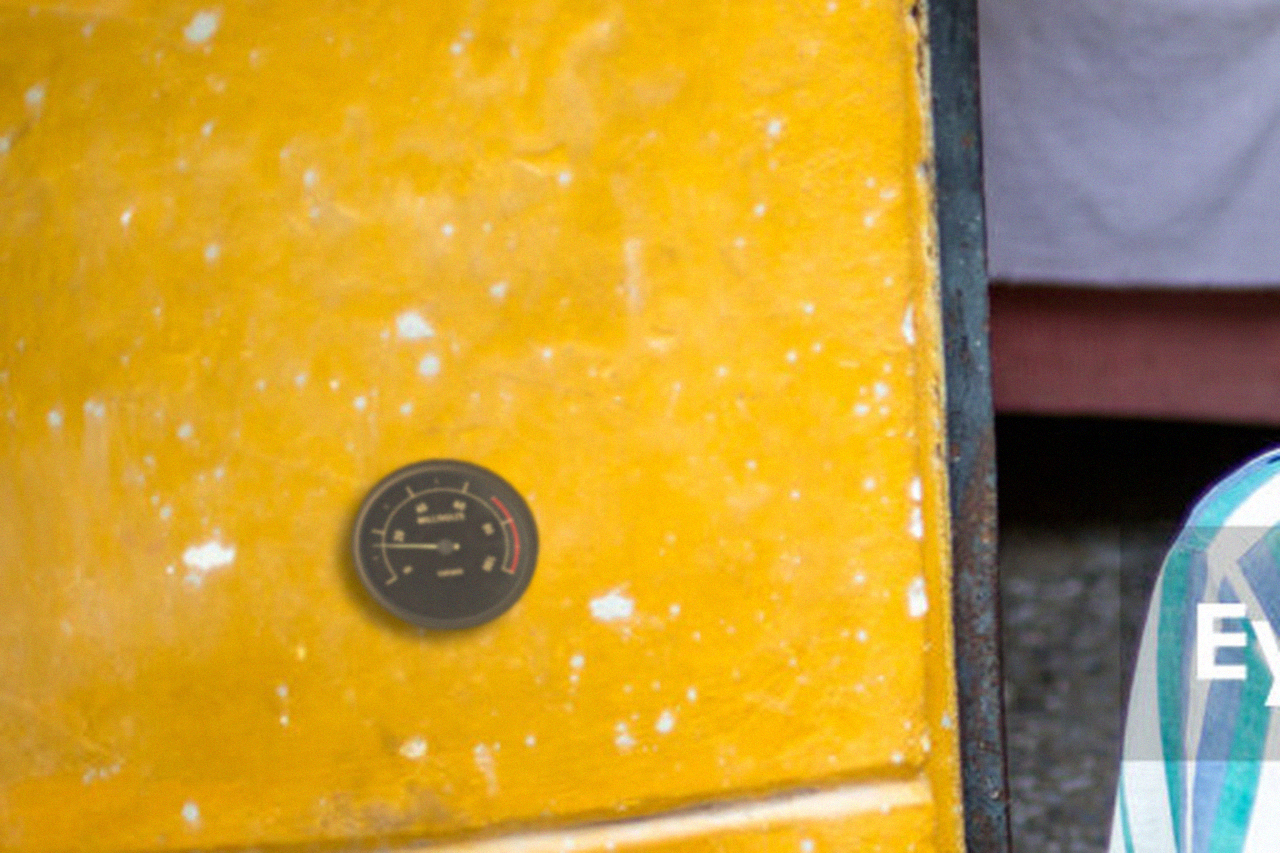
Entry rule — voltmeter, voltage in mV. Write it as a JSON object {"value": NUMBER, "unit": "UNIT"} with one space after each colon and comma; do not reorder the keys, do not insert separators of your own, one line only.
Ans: {"value": 15, "unit": "mV"}
